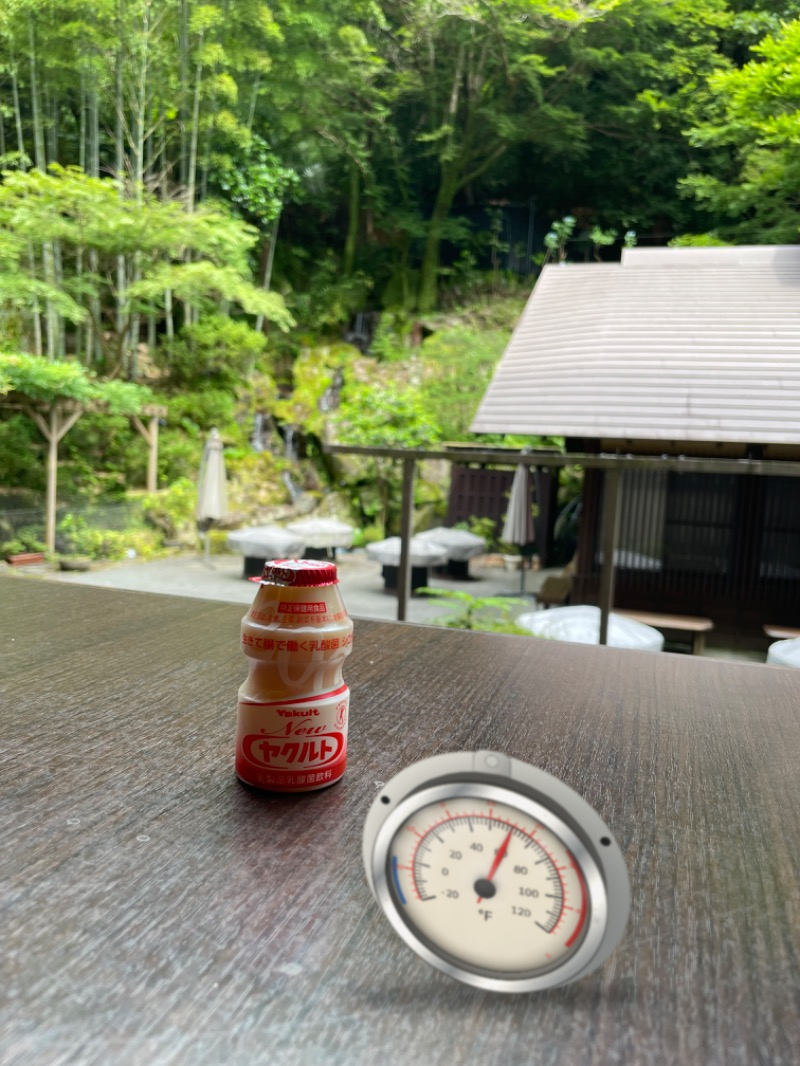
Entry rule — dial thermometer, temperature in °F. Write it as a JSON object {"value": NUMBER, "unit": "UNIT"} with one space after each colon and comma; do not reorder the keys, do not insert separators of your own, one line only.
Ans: {"value": 60, "unit": "°F"}
